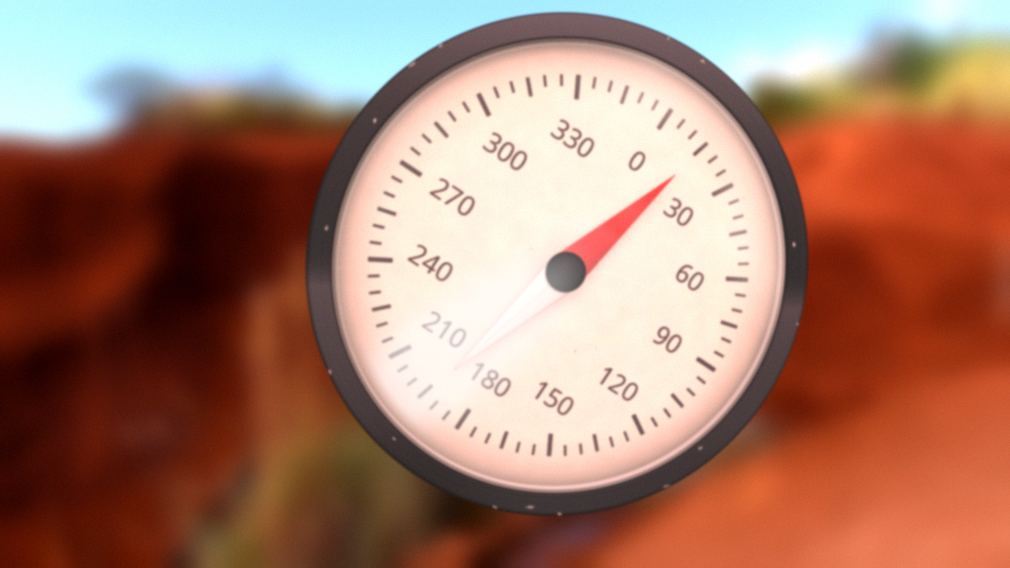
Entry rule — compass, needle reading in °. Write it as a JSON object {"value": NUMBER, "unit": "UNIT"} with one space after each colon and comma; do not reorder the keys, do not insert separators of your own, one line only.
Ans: {"value": 15, "unit": "°"}
